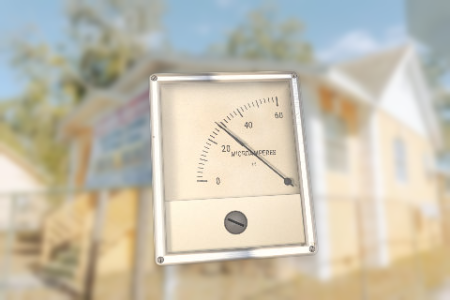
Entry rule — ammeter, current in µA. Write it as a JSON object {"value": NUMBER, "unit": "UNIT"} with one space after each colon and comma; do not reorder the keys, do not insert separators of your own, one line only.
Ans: {"value": 28, "unit": "µA"}
